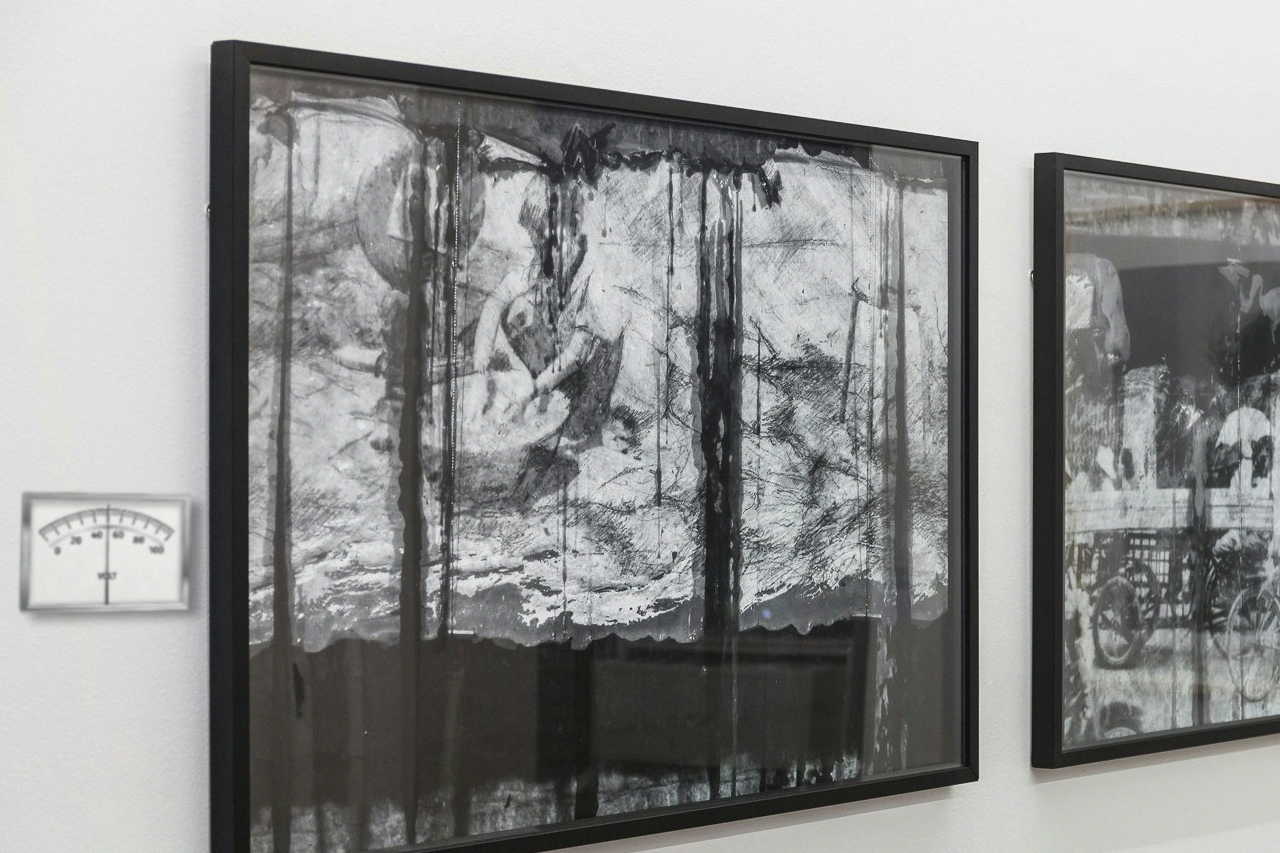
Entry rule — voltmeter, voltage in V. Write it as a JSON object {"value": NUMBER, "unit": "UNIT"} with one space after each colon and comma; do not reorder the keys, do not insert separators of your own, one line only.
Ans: {"value": 50, "unit": "V"}
